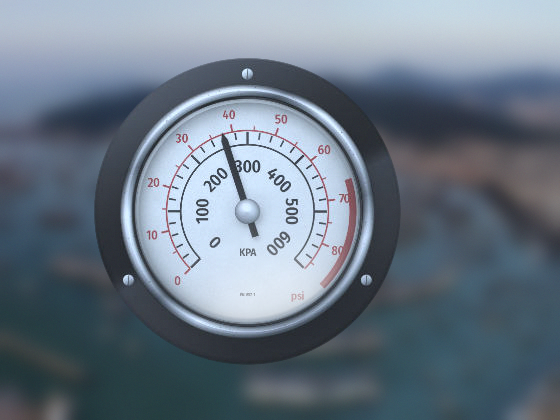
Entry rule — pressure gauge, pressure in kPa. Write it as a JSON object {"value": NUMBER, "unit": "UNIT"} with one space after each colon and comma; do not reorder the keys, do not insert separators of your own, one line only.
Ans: {"value": 260, "unit": "kPa"}
